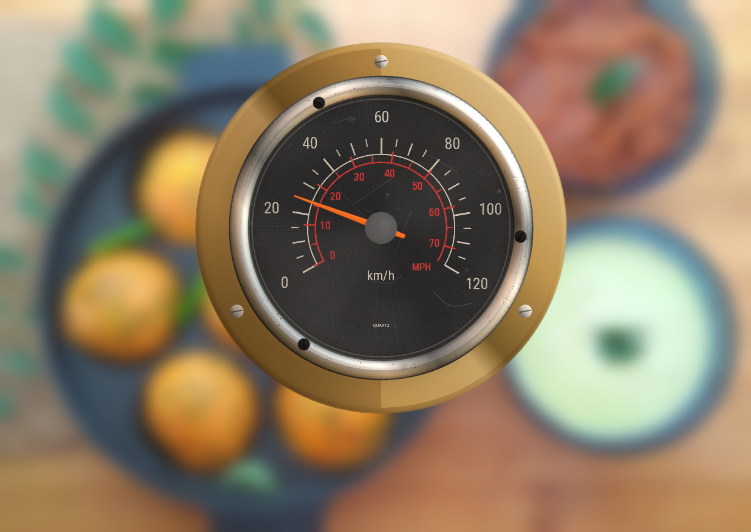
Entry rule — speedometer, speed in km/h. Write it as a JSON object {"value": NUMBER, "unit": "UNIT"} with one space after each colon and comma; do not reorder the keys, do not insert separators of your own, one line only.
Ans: {"value": 25, "unit": "km/h"}
